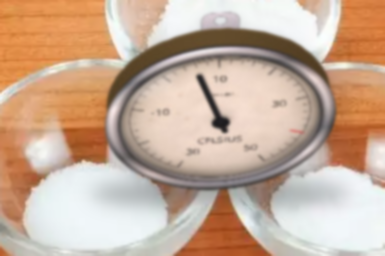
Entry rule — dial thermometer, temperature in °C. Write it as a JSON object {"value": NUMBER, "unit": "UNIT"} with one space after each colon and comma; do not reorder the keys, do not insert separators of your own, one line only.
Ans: {"value": 6, "unit": "°C"}
